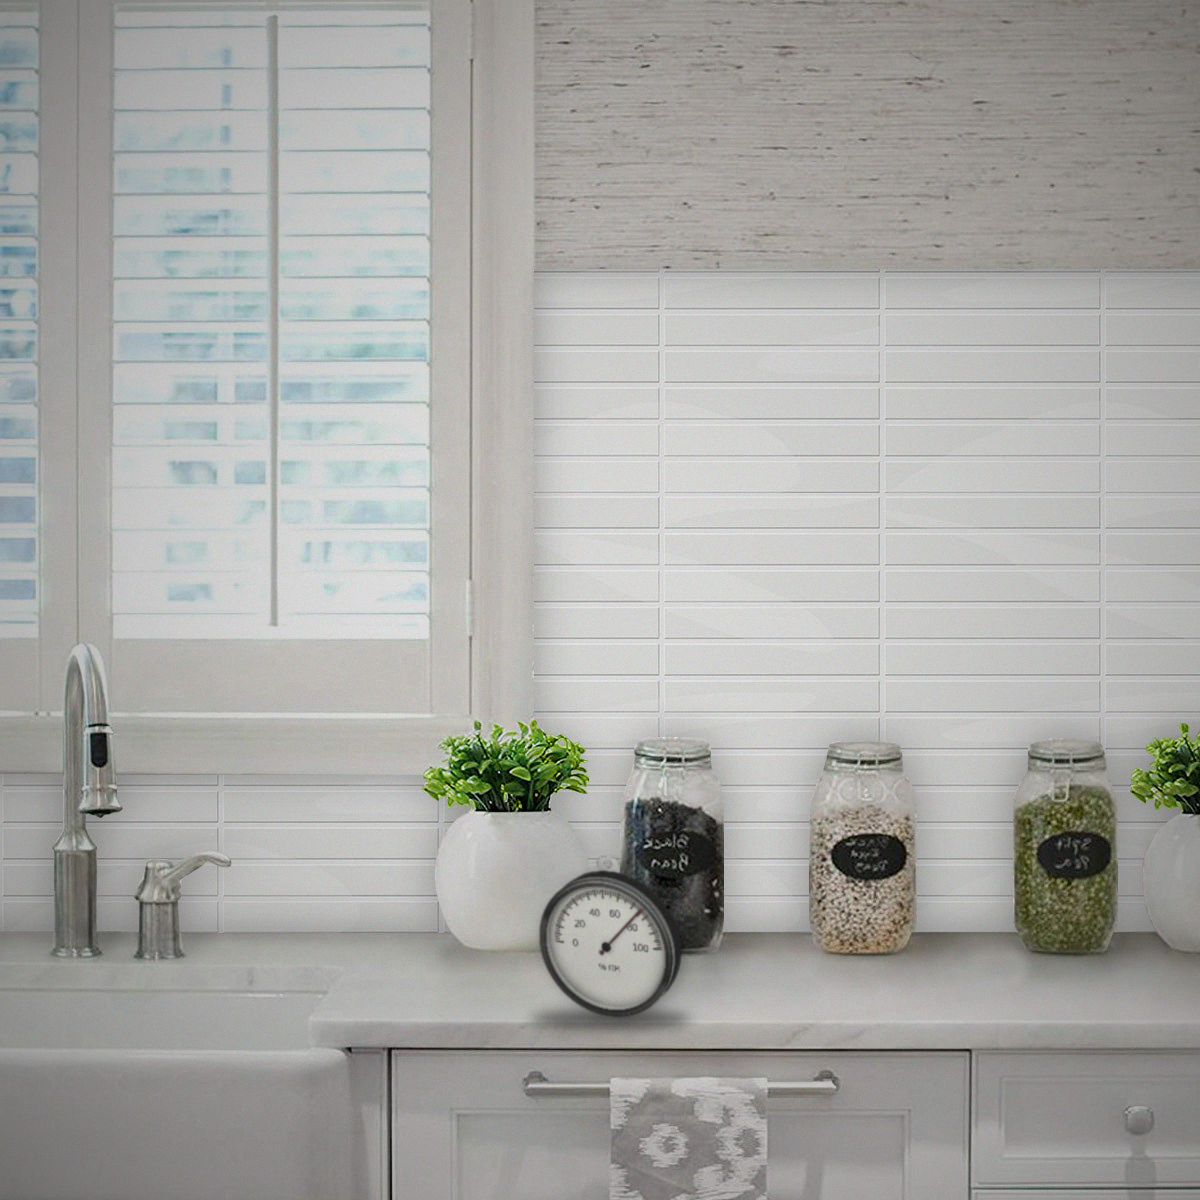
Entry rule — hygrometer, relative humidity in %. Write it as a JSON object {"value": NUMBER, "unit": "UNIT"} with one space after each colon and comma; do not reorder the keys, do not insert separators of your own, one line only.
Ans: {"value": 75, "unit": "%"}
